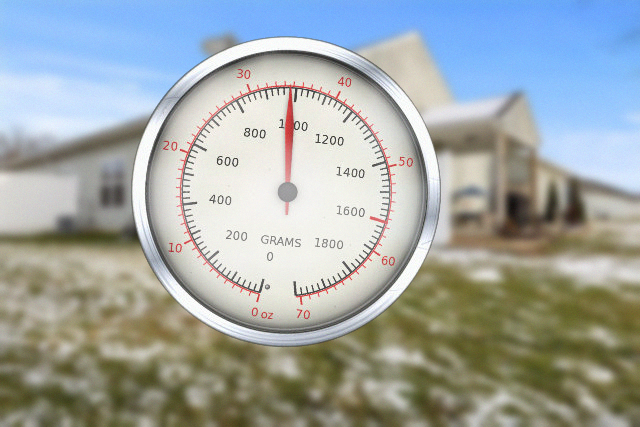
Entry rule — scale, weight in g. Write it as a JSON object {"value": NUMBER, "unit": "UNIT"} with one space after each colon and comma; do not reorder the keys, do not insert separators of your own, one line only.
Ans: {"value": 980, "unit": "g"}
